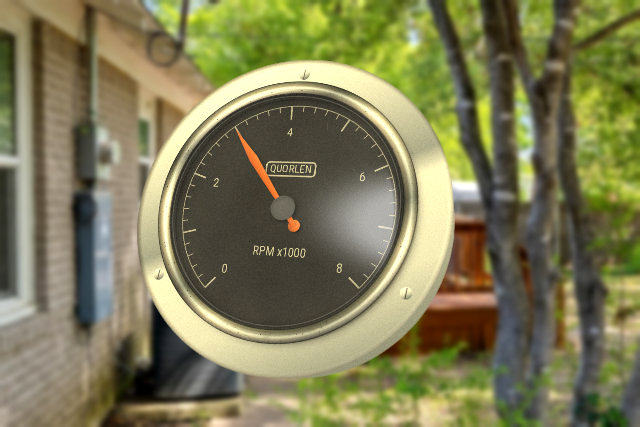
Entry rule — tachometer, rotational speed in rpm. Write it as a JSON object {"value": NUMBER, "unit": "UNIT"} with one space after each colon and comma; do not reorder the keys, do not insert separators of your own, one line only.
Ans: {"value": 3000, "unit": "rpm"}
